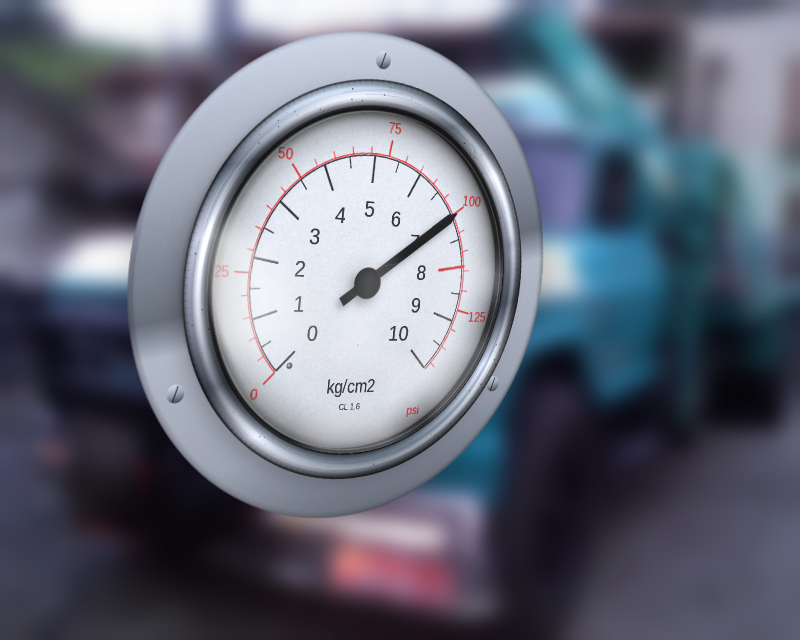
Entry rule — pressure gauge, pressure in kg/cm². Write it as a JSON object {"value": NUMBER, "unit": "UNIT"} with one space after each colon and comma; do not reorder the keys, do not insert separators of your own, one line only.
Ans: {"value": 7, "unit": "kg/cm²"}
